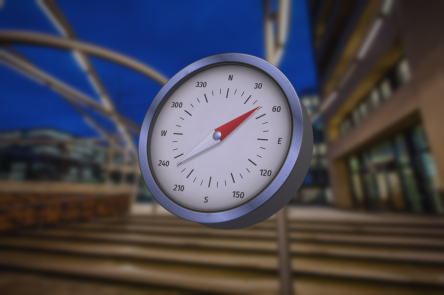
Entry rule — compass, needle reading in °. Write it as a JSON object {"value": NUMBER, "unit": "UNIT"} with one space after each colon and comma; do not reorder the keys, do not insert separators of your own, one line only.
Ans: {"value": 50, "unit": "°"}
